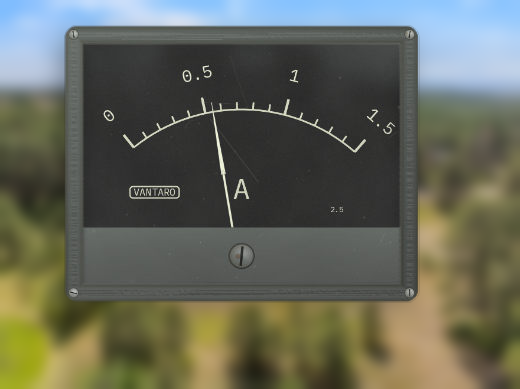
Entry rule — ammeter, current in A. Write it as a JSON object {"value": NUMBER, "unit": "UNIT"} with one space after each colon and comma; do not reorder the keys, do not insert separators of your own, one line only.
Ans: {"value": 0.55, "unit": "A"}
